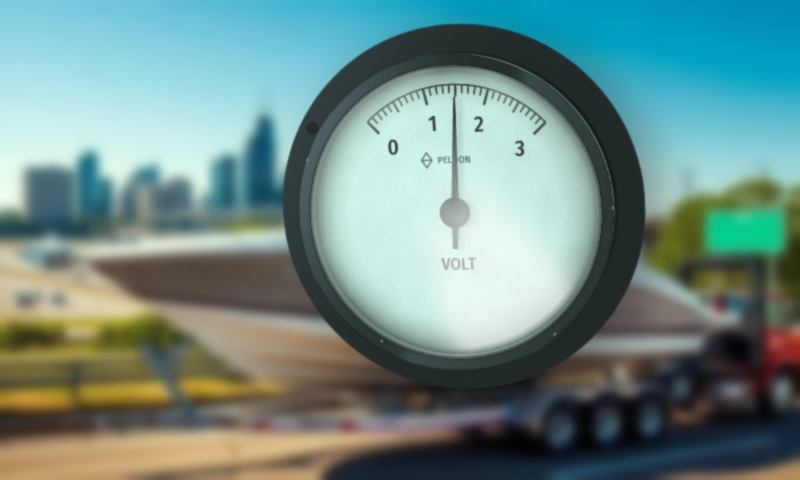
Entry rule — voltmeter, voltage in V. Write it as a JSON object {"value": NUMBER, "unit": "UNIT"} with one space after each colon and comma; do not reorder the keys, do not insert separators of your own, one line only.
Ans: {"value": 1.5, "unit": "V"}
